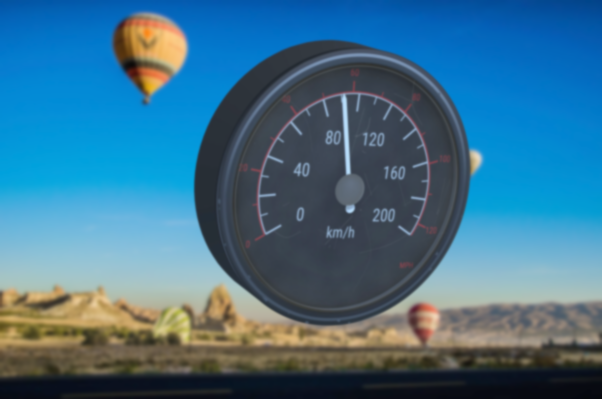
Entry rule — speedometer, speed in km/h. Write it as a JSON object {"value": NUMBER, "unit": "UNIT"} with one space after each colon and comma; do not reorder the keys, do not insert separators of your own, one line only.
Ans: {"value": 90, "unit": "km/h"}
